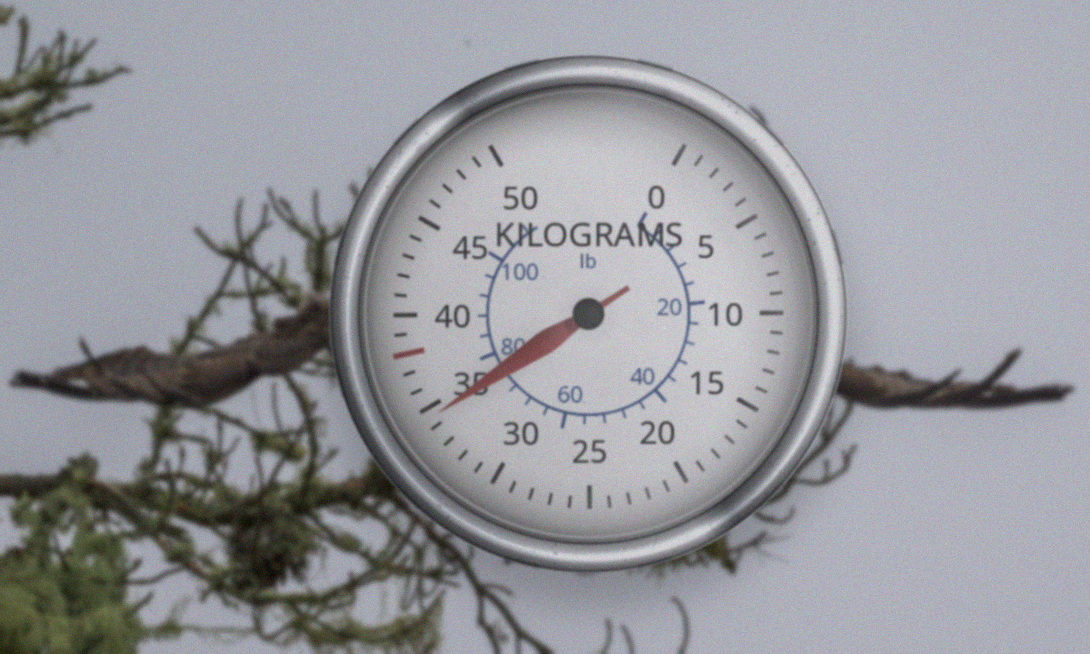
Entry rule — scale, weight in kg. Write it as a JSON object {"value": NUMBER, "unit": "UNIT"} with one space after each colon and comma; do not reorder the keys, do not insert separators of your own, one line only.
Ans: {"value": 34.5, "unit": "kg"}
